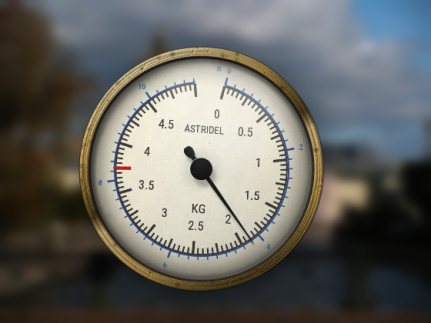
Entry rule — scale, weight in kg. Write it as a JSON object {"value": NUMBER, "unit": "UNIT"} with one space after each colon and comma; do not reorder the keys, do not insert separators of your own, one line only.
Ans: {"value": 1.9, "unit": "kg"}
